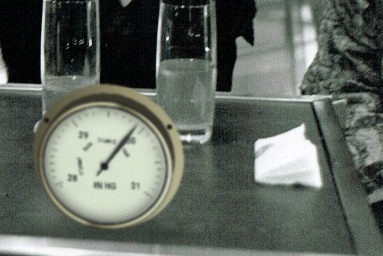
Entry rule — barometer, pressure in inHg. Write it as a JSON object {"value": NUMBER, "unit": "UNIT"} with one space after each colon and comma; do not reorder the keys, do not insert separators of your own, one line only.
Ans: {"value": 29.9, "unit": "inHg"}
